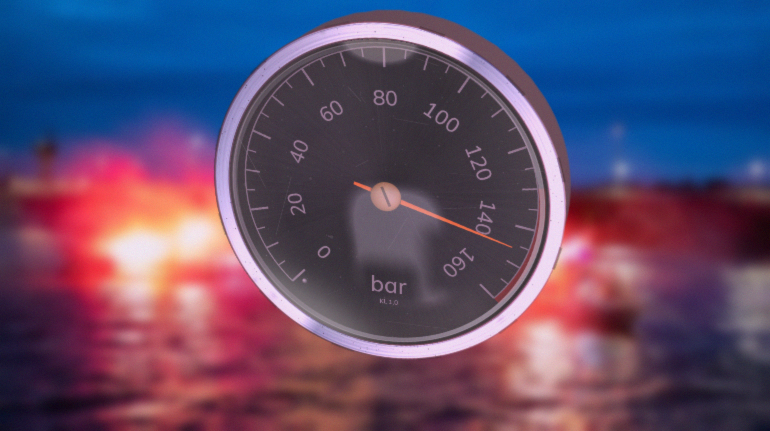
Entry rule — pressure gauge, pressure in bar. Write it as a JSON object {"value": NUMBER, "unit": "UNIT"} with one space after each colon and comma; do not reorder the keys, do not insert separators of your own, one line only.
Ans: {"value": 145, "unit": "bar"}
